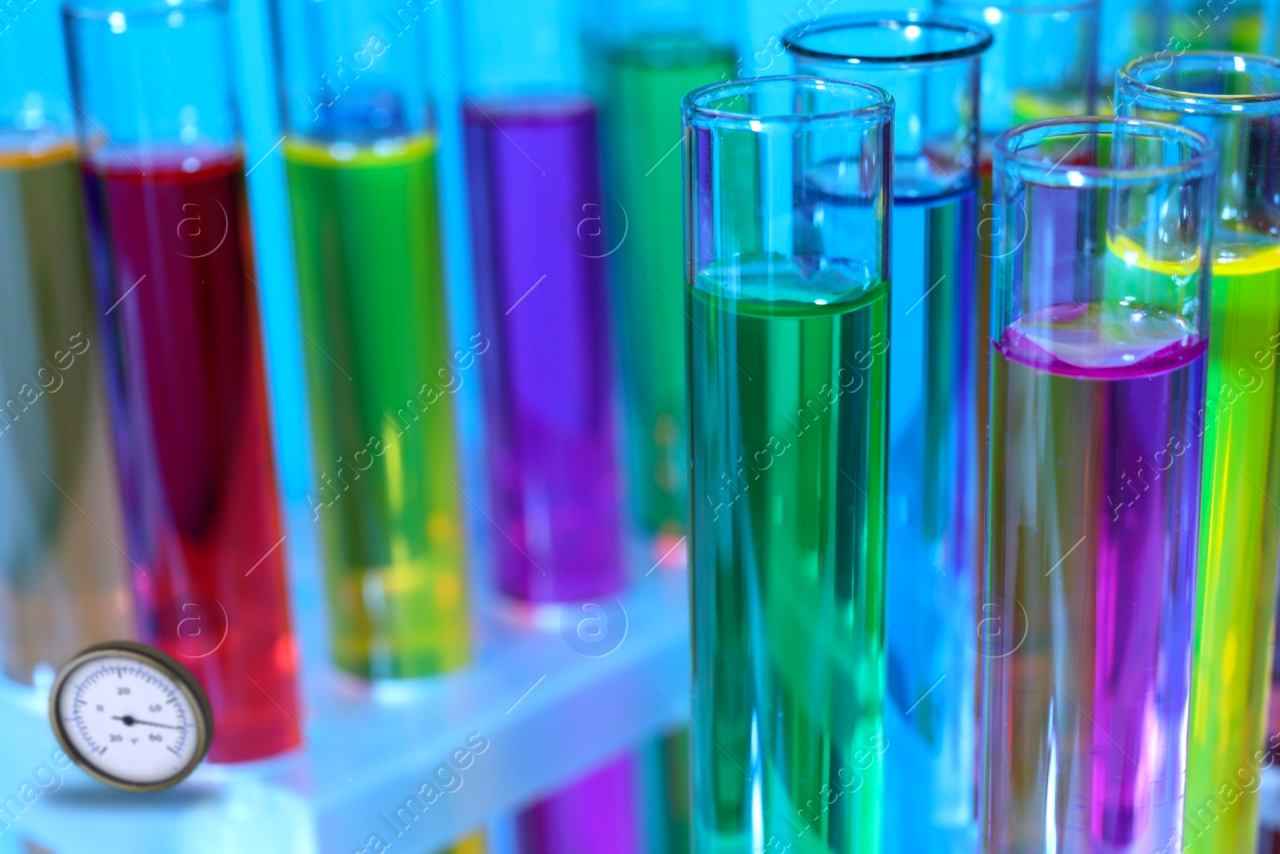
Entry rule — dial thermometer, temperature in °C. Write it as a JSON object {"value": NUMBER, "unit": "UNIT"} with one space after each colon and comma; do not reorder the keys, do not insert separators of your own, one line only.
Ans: {"value": 50, "unit": "°C"}
